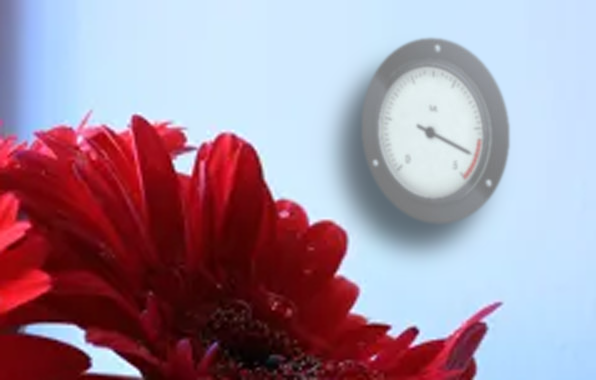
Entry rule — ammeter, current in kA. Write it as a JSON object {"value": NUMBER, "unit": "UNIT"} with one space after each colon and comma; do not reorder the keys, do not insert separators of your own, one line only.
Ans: {"value": 4.5, "unit": "kA"}
